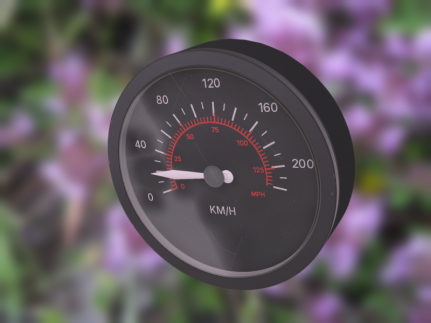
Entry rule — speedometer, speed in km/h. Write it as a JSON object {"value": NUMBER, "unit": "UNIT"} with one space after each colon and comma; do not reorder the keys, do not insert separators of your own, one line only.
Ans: {"value": 20, "unit": "km/h"}
